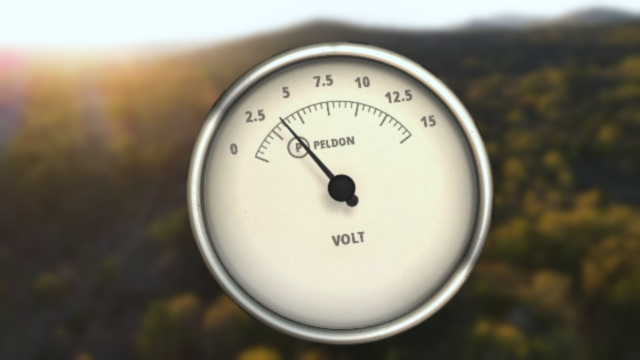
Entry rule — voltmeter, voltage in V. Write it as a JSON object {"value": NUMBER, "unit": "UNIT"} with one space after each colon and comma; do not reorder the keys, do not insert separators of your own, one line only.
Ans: {"value": 3.5, "unit": "V"}
